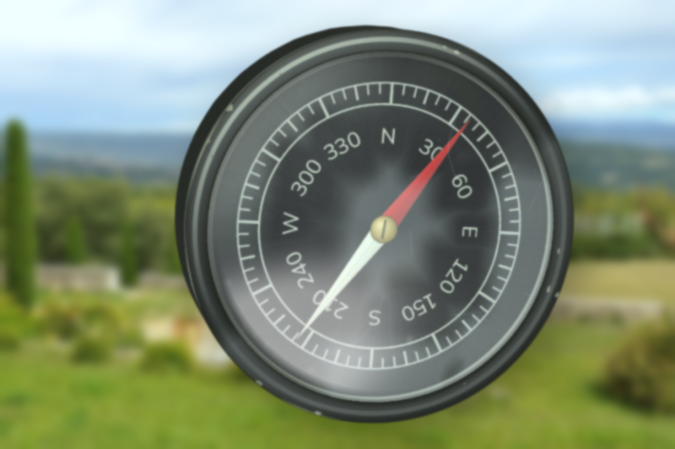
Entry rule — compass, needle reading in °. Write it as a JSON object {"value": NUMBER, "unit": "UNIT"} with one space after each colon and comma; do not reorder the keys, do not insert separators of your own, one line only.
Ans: {"value": 35, "unit": "°"}
